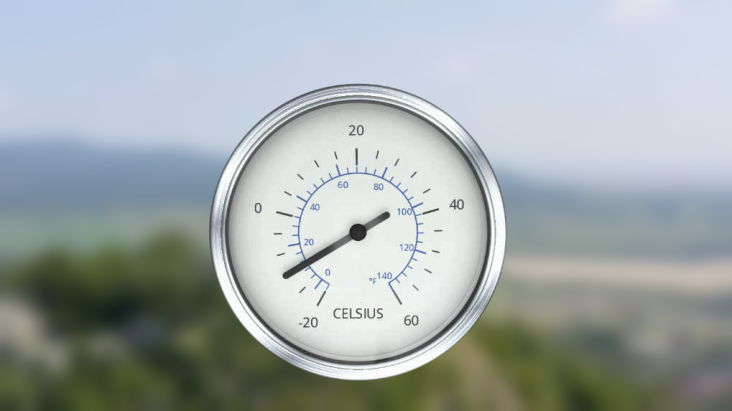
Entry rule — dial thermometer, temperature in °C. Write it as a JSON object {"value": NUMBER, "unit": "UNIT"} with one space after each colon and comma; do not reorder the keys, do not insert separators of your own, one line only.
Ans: {"value": -12, "unit": "°C"}
